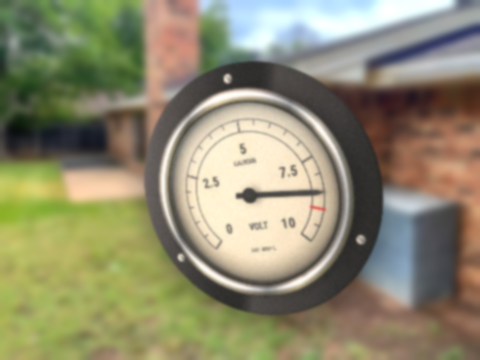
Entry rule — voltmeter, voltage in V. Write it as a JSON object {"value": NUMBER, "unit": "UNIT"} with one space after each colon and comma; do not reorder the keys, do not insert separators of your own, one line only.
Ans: {"value": 8.5, "unit": "V"}
